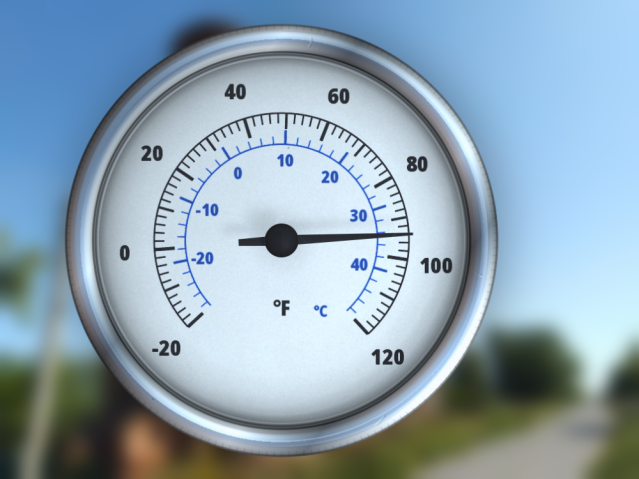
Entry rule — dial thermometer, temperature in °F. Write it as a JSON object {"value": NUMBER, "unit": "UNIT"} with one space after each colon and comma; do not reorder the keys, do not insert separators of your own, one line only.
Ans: {"value": 94, "unit": "°F"}
